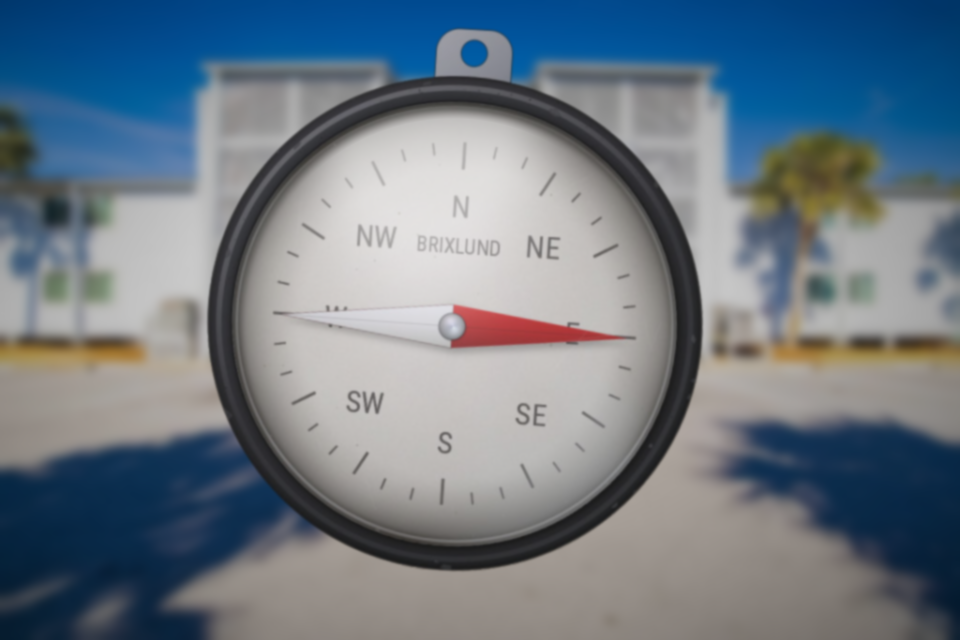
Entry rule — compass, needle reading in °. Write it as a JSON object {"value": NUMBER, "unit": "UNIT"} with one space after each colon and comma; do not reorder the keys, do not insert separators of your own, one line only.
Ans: {"value": 90, "unit": "°"}
